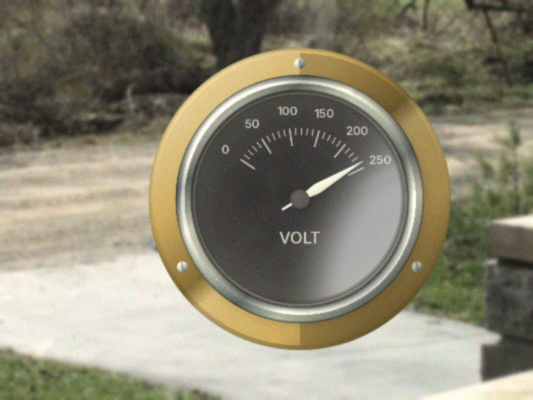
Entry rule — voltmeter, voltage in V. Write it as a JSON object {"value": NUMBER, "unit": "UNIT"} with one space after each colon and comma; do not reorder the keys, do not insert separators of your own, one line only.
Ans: {"value": 240, "unit": "V"}
